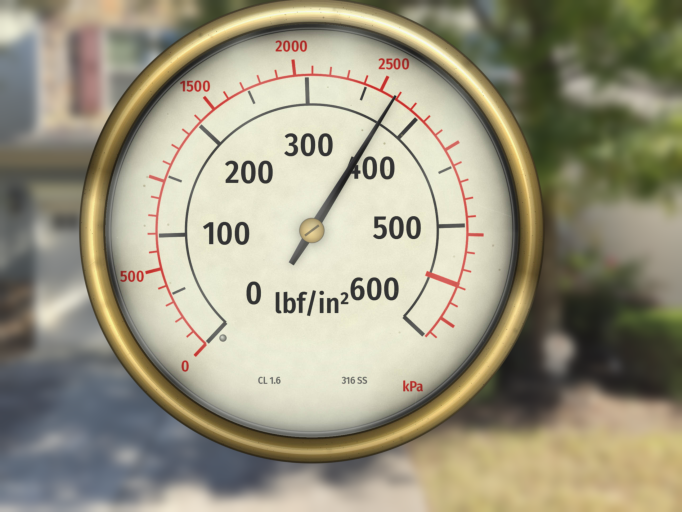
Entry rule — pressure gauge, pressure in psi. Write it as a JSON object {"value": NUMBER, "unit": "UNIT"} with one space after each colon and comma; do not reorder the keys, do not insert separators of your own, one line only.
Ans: {"value": 375, "unit": "psi"}
